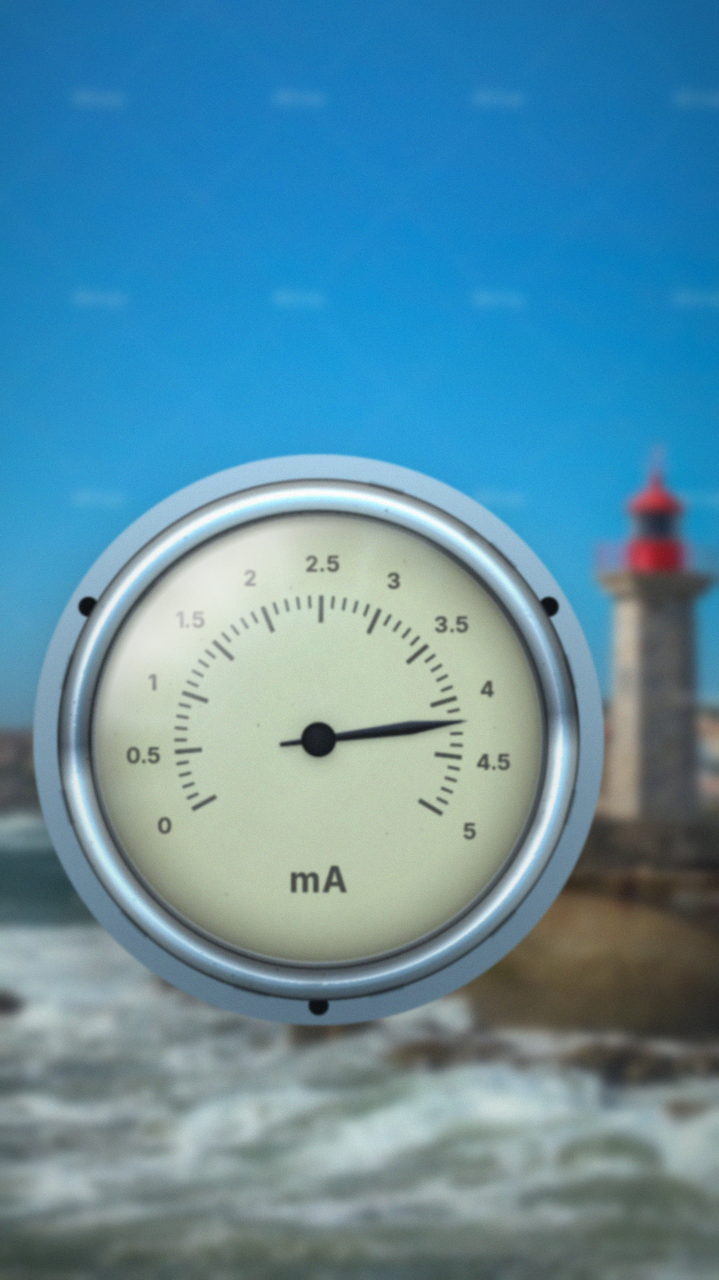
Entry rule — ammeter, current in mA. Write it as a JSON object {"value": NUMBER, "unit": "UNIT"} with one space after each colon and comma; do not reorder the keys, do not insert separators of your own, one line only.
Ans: {"value": 4.2, "unit": "mA"}
